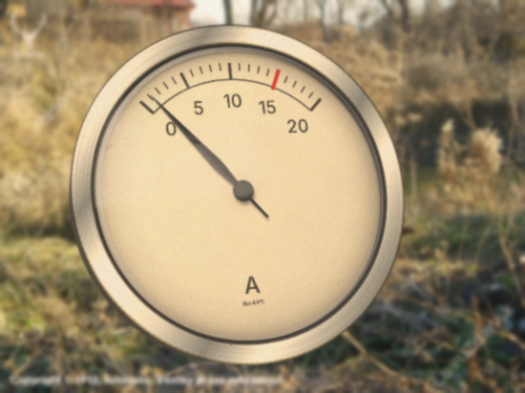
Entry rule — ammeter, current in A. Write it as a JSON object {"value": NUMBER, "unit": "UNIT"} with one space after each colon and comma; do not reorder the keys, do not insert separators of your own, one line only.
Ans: {"value": 1, "unit": "A"}
